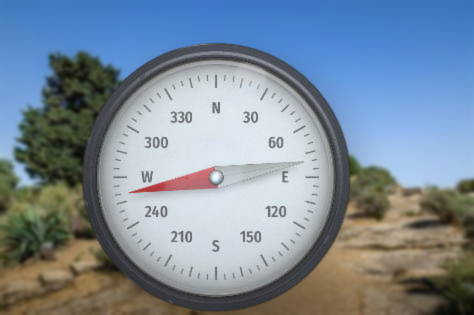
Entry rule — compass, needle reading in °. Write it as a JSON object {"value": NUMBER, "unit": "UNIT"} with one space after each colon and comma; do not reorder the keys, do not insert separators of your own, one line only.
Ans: {"value": 260, "unit": "°"}
